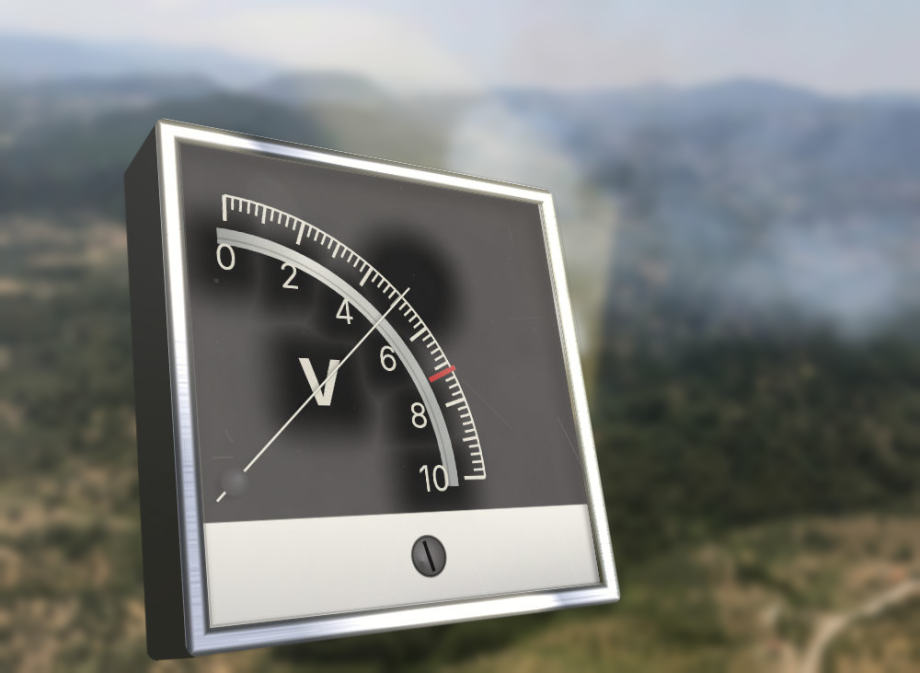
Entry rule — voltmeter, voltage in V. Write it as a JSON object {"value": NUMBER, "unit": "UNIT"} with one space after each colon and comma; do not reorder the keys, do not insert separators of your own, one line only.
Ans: {"value": 5, "unit": "V"}
